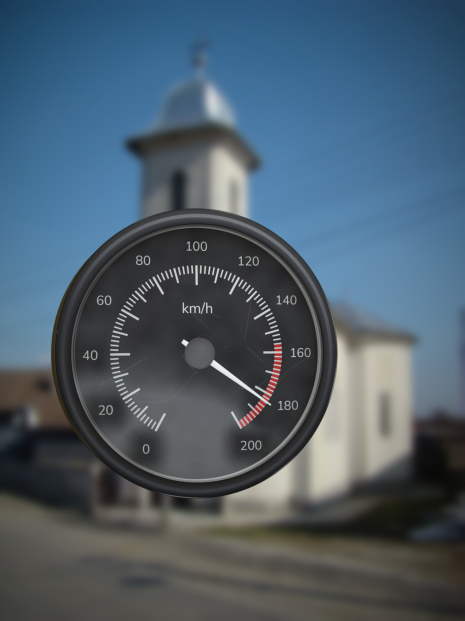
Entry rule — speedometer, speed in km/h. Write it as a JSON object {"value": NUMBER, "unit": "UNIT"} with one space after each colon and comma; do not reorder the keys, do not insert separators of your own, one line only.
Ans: {"value": 184, "unit": "km/h"}
